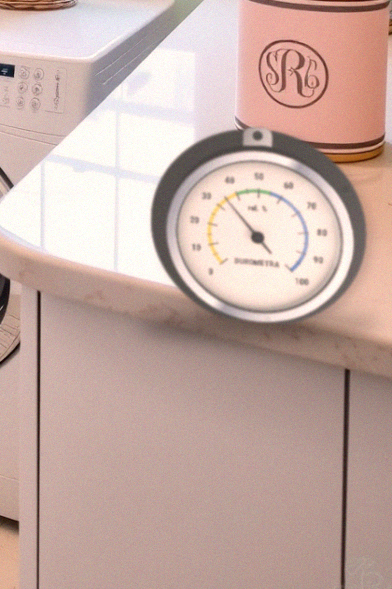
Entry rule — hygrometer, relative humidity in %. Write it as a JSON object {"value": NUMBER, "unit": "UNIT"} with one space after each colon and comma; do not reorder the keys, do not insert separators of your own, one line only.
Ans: {"value": 35, "unit": "%"}
